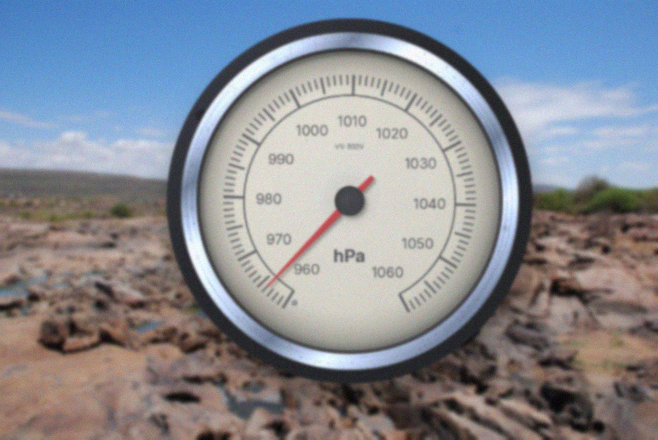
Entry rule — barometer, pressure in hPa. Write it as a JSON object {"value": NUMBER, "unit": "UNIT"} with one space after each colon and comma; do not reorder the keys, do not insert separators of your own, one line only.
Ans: {"value": 964, "unit": "hPa"}
